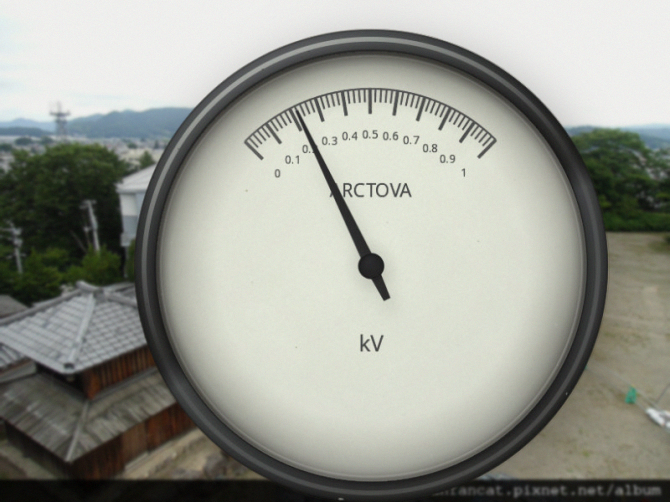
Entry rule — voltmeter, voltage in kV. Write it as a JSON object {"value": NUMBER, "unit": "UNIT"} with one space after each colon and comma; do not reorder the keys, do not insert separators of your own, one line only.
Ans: {"value": 0.22, "unit": "kV"}
